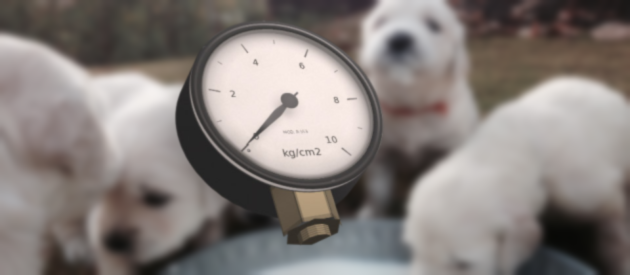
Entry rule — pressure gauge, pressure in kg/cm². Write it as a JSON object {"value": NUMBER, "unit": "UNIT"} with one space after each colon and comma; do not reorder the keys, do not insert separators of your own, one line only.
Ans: {"value": 0, "unit": "kg/cm²"}
